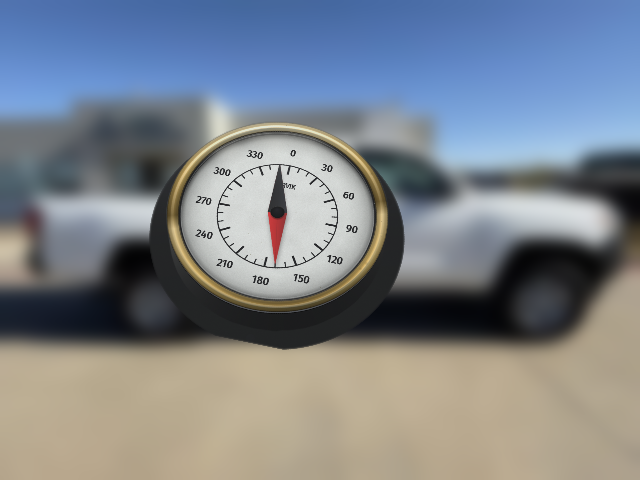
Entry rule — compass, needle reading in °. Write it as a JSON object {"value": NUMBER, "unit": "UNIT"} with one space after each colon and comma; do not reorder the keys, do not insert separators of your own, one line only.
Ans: {"value": 170, "unit": "°"}
